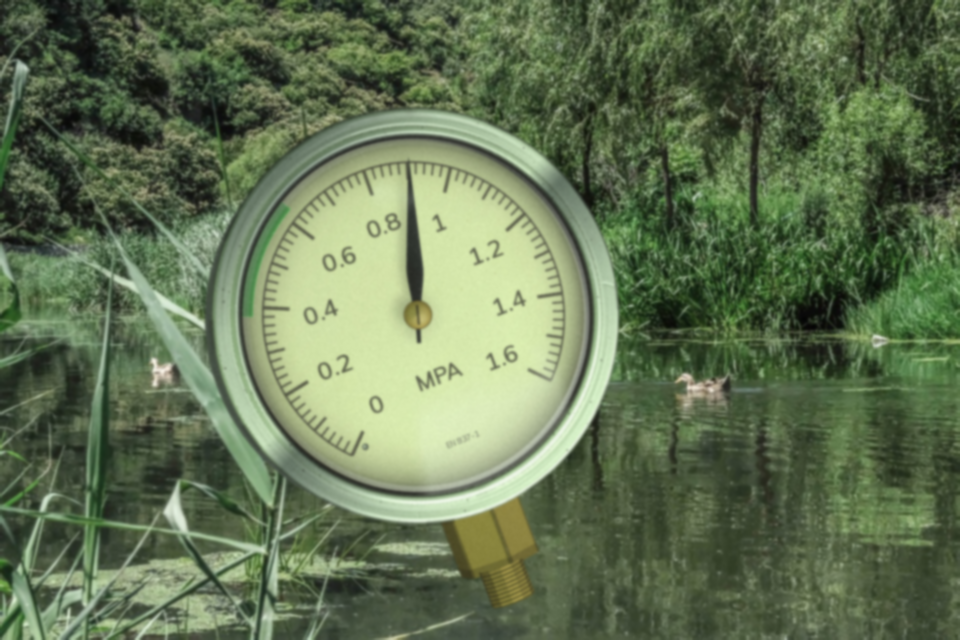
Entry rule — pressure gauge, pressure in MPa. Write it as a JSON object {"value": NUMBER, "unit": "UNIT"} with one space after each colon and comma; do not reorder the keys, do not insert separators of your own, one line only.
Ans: {"value": 0.9, "unit": "MPa"}
